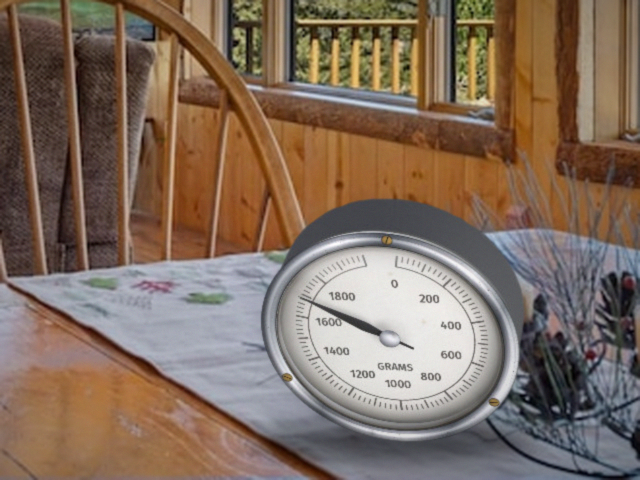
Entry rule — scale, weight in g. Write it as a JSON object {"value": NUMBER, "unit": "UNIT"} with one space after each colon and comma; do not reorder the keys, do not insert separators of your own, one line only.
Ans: {"value": 1700, "unit": "g"}
